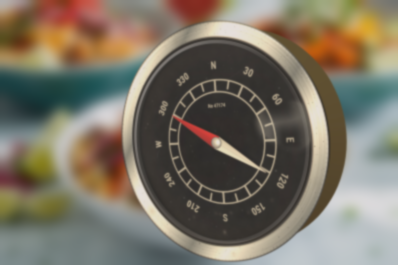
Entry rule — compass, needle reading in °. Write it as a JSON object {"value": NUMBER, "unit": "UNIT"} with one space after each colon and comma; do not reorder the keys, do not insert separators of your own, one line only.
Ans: {"value": 300, "unit": "°"}
